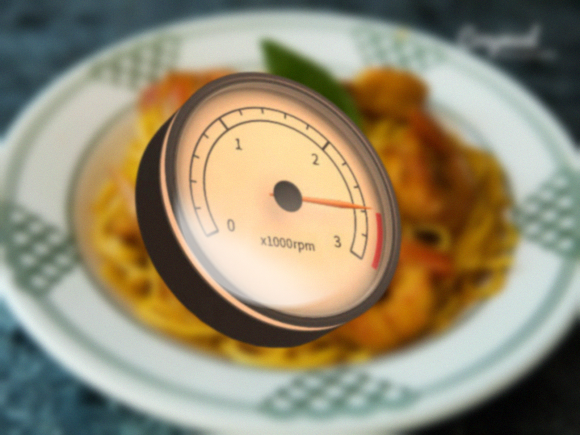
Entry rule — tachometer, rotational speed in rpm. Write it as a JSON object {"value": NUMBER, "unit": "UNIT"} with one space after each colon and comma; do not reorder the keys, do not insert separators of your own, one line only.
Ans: {"value": 2600, "unit": "rpm"}
